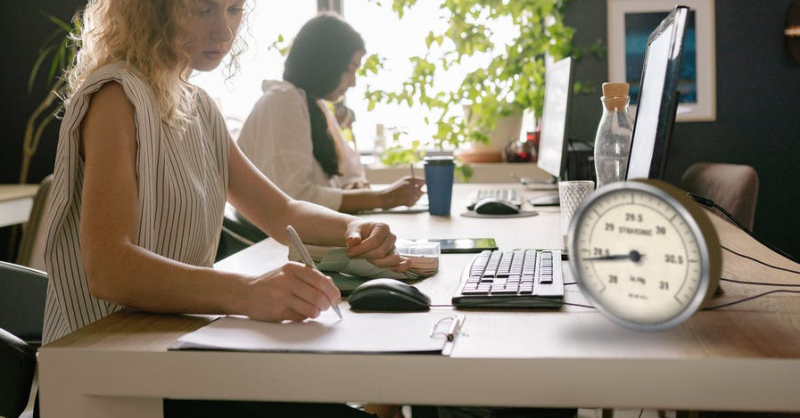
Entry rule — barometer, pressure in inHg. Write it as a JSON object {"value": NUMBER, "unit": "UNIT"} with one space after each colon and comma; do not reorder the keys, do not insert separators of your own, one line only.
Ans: {"value": 28.4, "unit": "inHg"}
